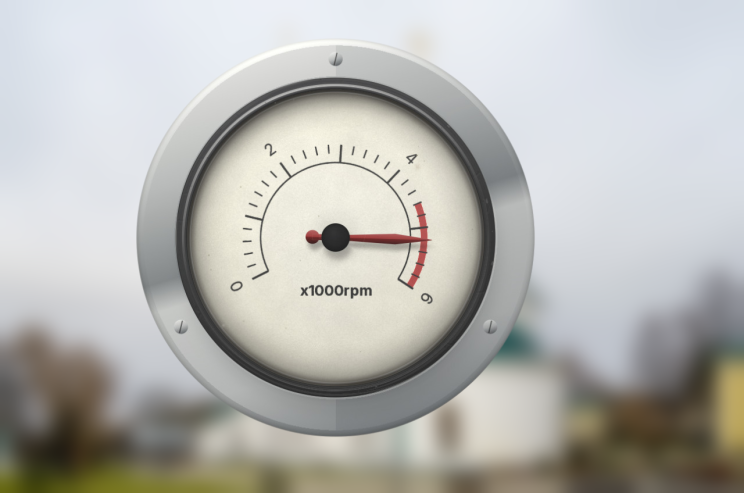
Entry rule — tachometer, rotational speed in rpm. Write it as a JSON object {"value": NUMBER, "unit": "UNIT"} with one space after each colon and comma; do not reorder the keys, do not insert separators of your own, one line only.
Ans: {"value": 5200, "unit": "rpm"}
